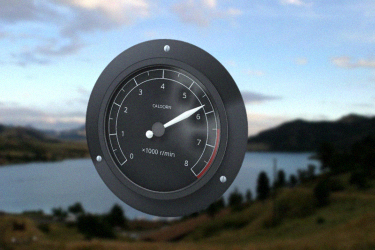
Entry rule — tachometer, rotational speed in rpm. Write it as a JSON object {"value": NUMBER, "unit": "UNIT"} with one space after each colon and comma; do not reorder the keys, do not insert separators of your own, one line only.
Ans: {"value": 5750, "unit": "rpm"}
